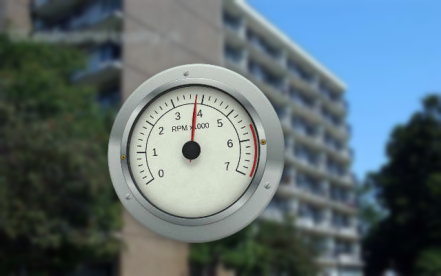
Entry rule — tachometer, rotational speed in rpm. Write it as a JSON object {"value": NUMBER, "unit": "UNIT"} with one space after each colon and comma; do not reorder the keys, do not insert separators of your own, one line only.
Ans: {"value": 3800, "unit": "rpm"}
